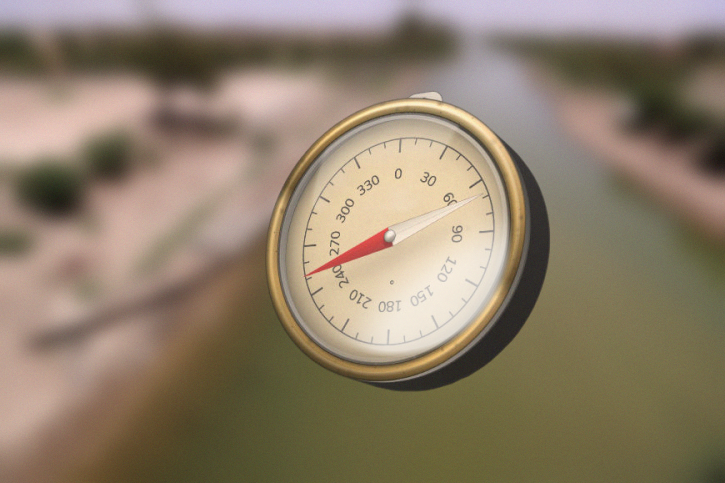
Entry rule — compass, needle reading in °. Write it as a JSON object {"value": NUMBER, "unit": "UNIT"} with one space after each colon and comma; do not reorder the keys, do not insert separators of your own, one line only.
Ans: {"value": 250, "unit": "°"}
